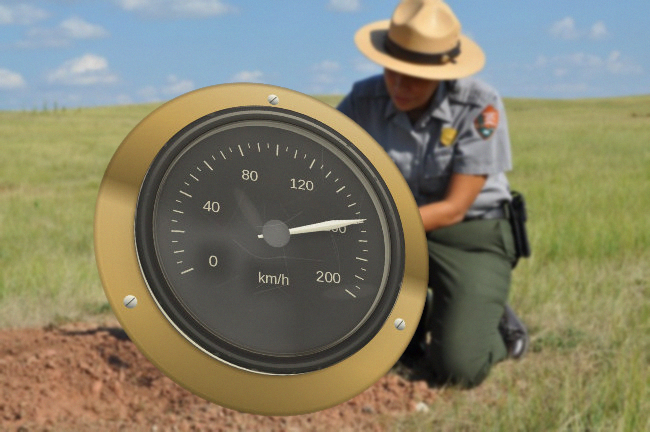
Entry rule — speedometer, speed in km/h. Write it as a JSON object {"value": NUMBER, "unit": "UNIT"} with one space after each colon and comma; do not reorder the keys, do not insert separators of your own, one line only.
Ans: {"value": 160, "unit": "km/h"}
